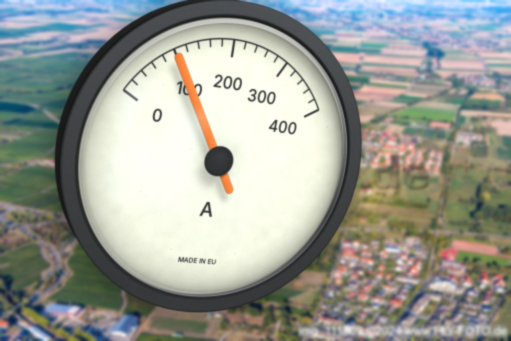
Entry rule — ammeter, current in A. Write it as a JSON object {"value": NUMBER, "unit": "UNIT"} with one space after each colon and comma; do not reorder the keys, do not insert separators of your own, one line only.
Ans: {"value": 100, "unit": "A"}
